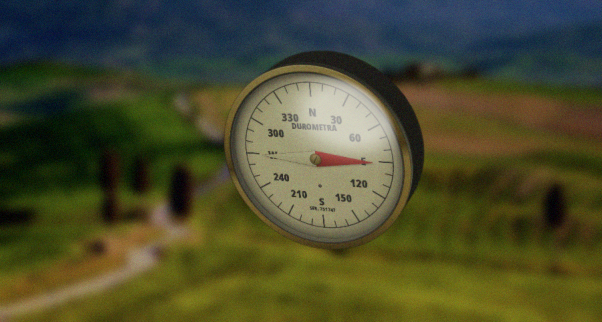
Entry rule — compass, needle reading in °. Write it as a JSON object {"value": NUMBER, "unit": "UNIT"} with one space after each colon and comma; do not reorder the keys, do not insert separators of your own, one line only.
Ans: {"value": 90, "unit": "°"}
